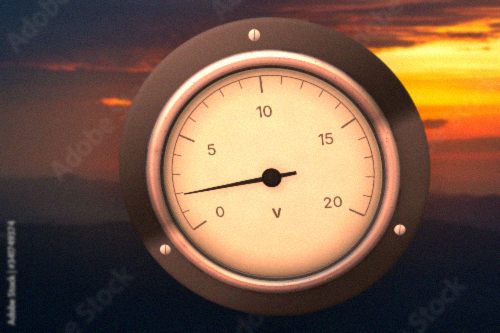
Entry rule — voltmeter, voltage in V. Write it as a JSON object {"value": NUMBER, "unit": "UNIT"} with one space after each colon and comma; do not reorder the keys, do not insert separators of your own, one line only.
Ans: {"value": 2, "unit": "V"}
